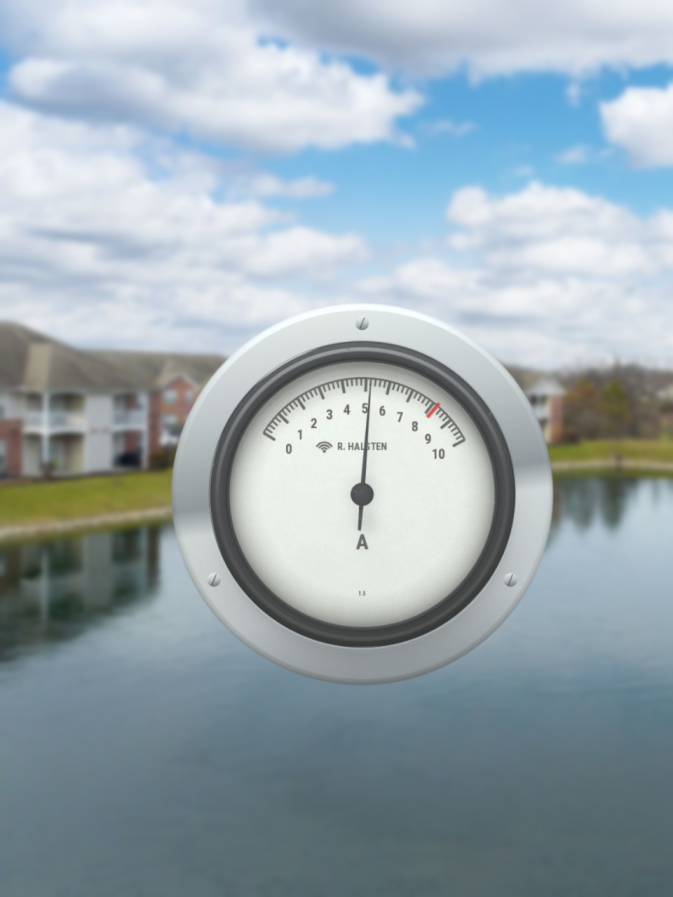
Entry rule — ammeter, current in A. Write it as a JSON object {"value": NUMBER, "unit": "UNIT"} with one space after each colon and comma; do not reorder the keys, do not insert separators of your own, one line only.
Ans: {"value": 5.2, "unit": "A"}
